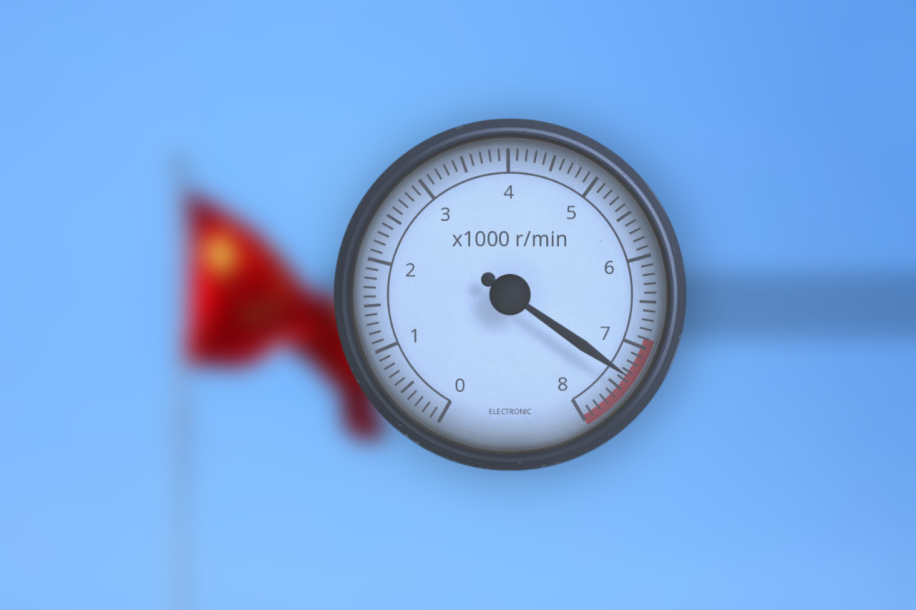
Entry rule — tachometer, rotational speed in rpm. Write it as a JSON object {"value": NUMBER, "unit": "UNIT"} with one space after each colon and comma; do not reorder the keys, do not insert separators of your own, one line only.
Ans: {"value": 7350, "unit": "rpm"}
